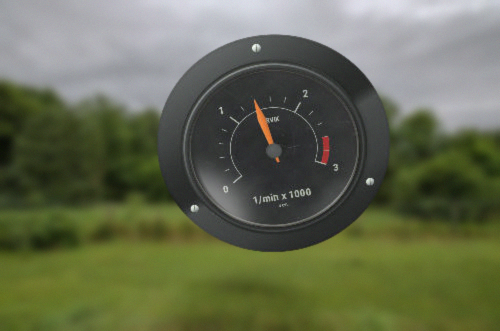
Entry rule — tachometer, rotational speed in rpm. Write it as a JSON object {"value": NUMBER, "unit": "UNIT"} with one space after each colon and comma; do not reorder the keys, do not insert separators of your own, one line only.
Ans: {"value": 1400, "unit": "rpm"}
